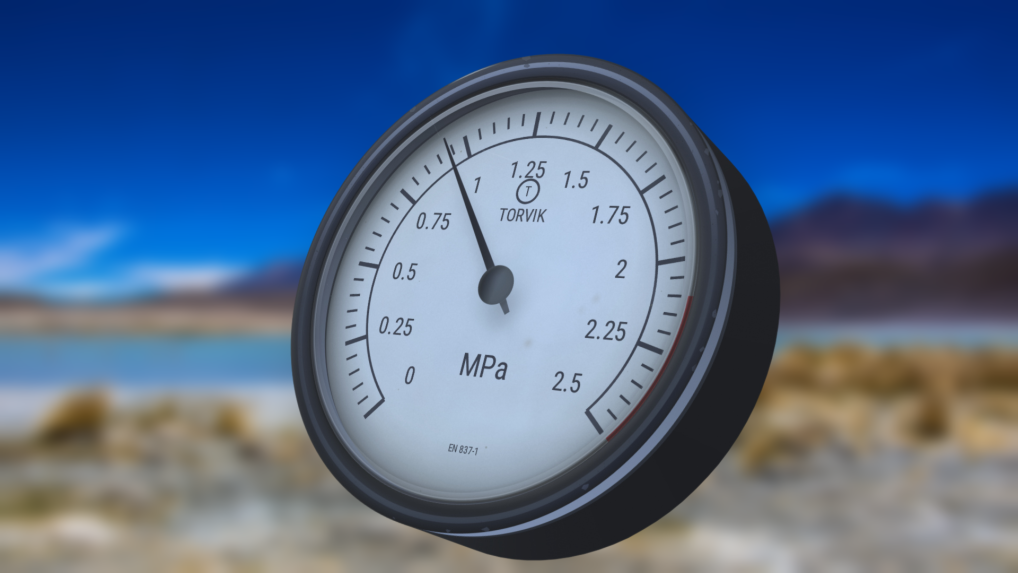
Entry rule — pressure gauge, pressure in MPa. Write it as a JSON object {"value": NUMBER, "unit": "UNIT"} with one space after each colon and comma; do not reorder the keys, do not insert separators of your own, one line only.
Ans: {"value": 0.95, "unit": "MPa"}
